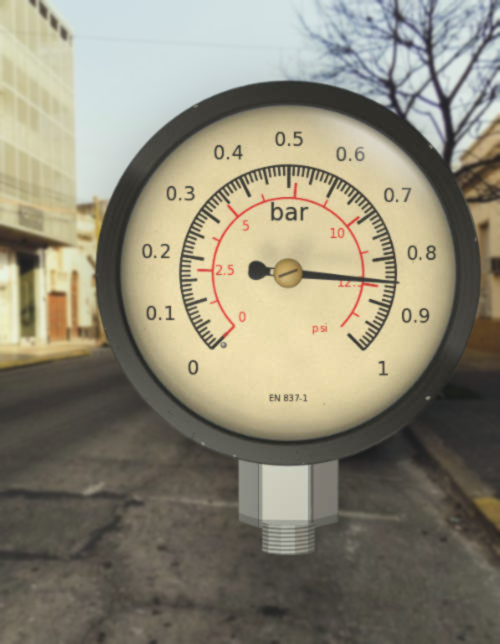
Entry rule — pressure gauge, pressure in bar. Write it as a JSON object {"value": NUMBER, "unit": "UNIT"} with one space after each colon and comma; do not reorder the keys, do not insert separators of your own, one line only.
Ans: {"value": 0.85, "unit": "bar"}
